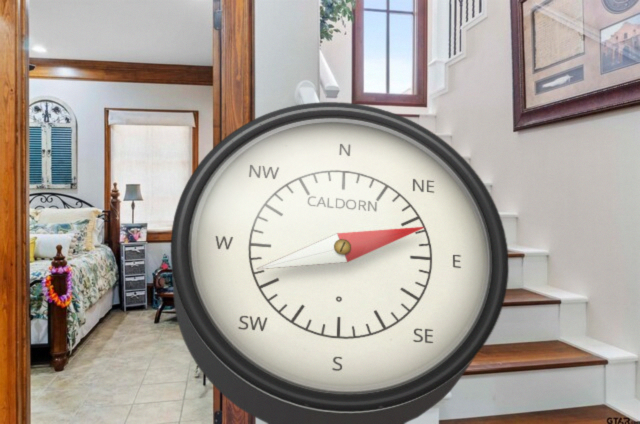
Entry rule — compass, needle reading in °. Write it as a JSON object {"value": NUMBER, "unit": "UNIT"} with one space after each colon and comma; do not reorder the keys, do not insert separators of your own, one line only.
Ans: {"value": 70, "unit": "°"}
